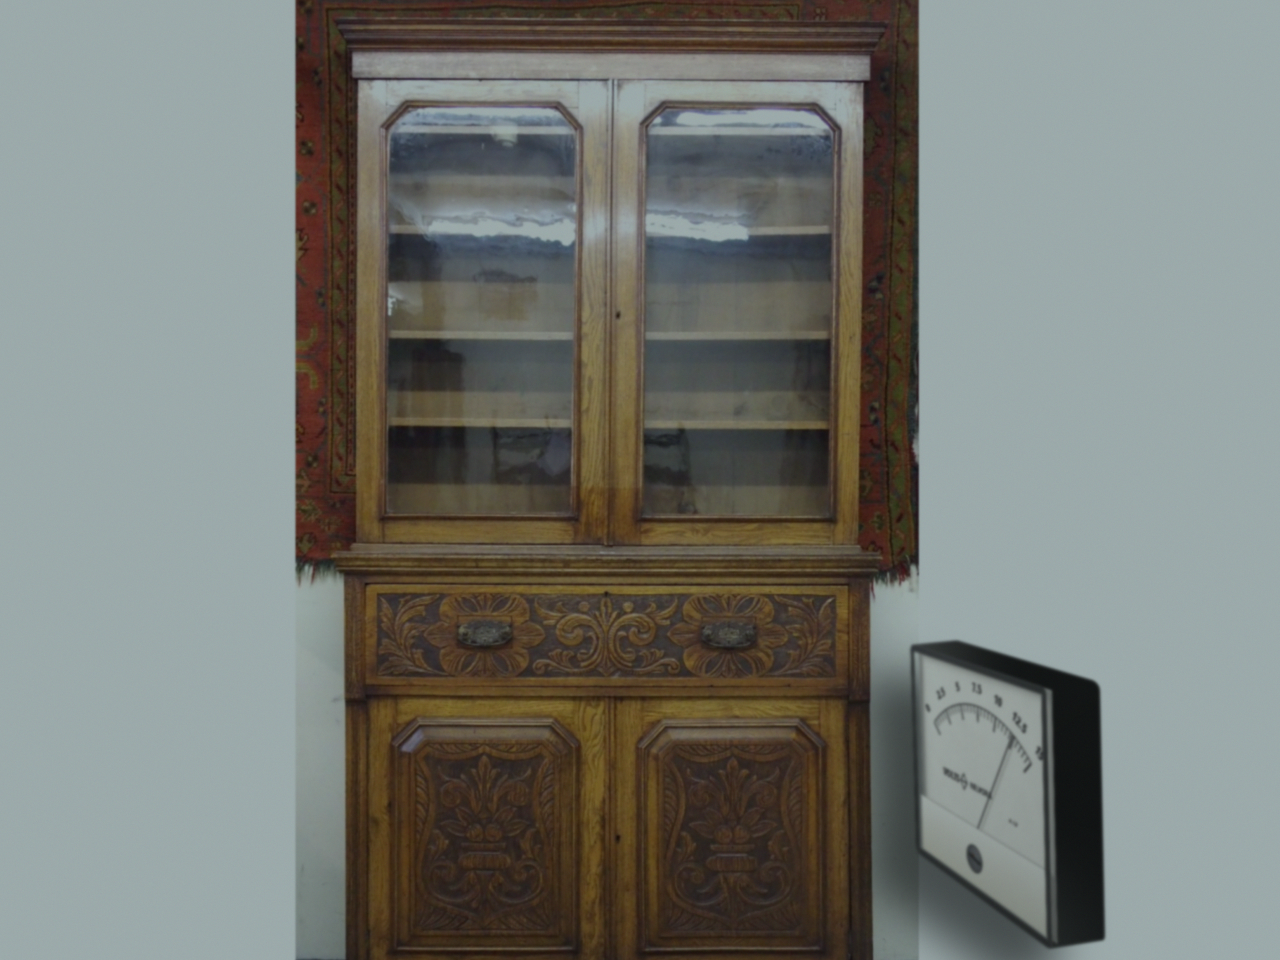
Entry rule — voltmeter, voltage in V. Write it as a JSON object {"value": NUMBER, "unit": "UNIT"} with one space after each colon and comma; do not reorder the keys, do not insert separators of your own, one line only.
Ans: {"value": 12.5, "unit": "V"}
